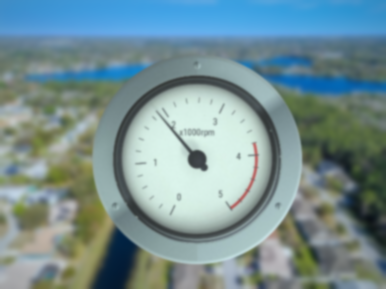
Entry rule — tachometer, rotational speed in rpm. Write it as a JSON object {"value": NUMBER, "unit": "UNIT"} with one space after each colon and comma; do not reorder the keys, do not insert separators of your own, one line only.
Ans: {"value": 1900, "unit": "rpm"}
